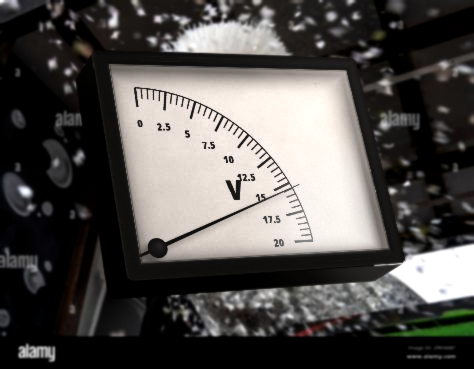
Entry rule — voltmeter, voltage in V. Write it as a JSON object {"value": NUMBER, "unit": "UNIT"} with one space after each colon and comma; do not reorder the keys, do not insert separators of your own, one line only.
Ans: {"value": 15.5, "unit": "V"}
